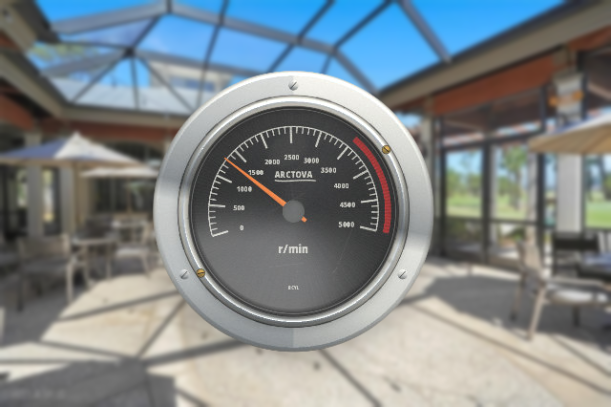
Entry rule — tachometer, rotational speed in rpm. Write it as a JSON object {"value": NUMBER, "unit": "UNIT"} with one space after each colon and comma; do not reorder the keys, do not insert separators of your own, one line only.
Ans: {"value": 1300, "unit": "rpm"}
